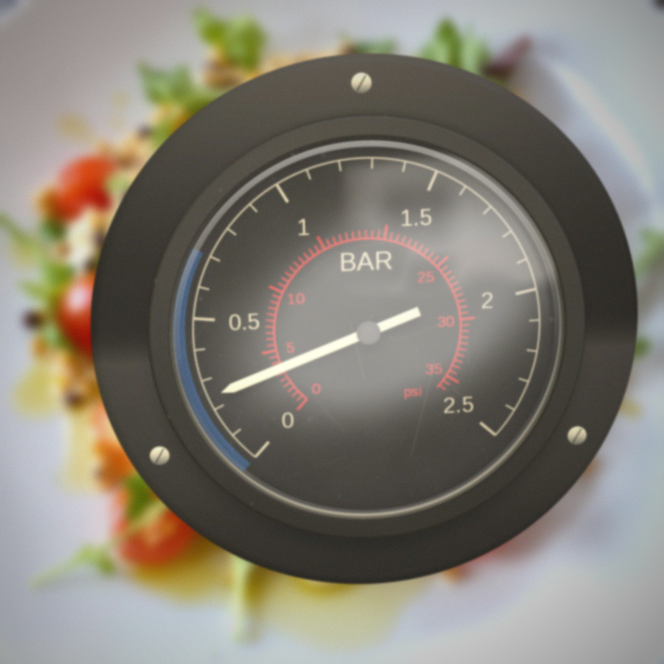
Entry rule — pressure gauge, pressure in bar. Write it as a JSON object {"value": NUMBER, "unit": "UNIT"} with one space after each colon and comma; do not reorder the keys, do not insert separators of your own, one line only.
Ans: {"value": 0.25, "unit": "bar"}
